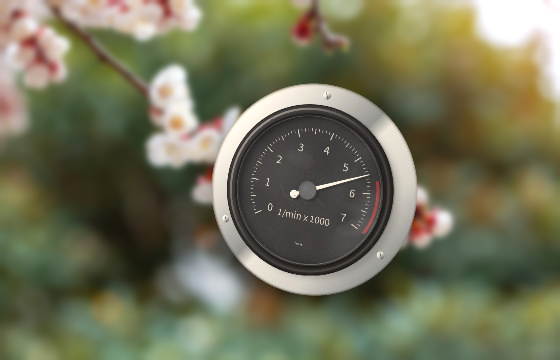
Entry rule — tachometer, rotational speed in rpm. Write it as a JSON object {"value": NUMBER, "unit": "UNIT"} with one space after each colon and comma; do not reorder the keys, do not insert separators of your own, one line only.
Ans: {"value": 5500, "unit": "rpm"}
